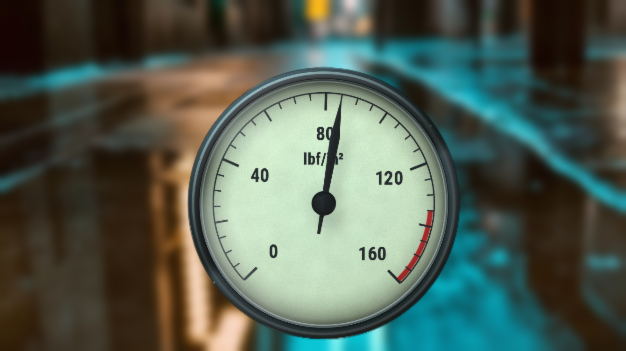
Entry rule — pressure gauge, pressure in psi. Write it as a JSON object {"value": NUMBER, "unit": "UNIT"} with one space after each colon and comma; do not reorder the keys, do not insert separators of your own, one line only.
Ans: {"value": 85, "unit": "psi"}
